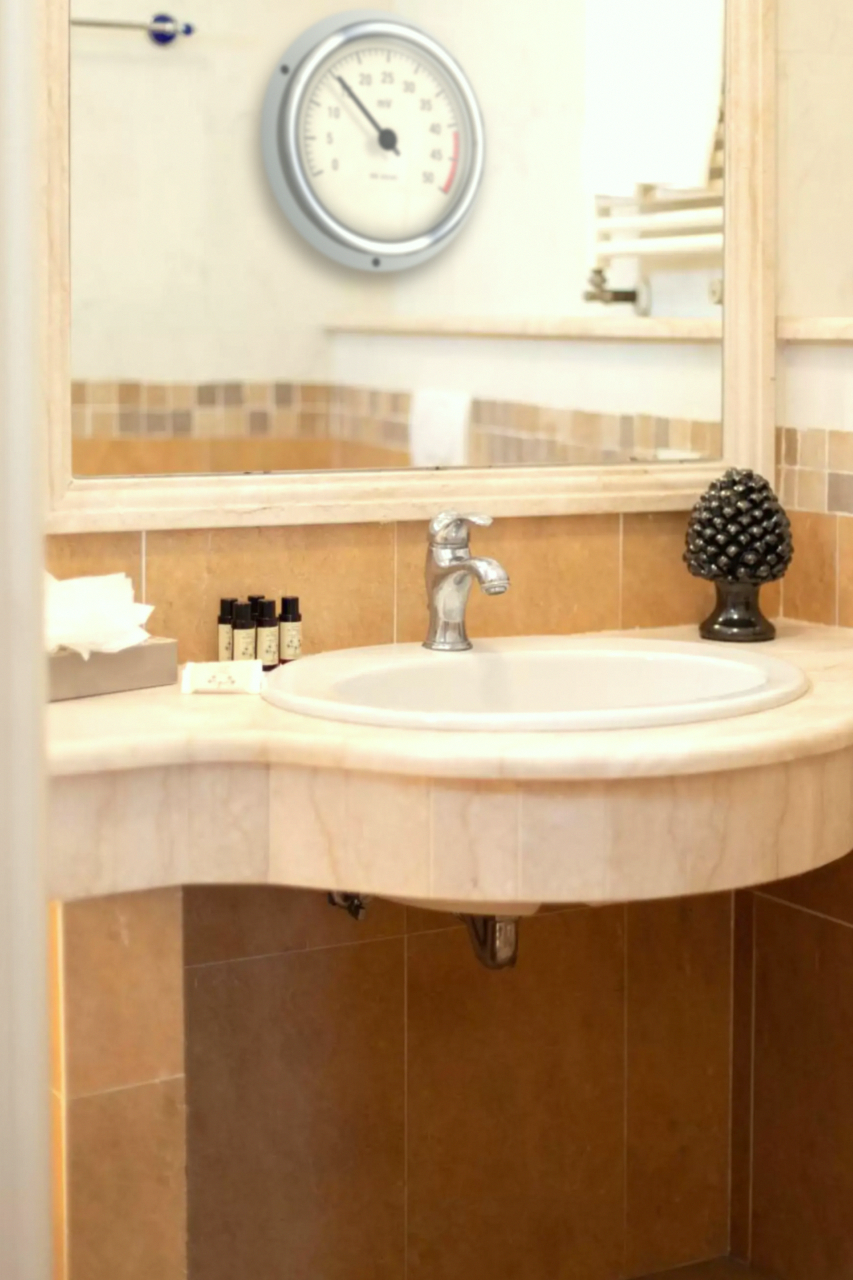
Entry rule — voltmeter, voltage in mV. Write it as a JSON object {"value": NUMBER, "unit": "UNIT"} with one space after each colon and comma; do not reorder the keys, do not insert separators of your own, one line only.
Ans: {"value": 15, "unit": "mV"}
